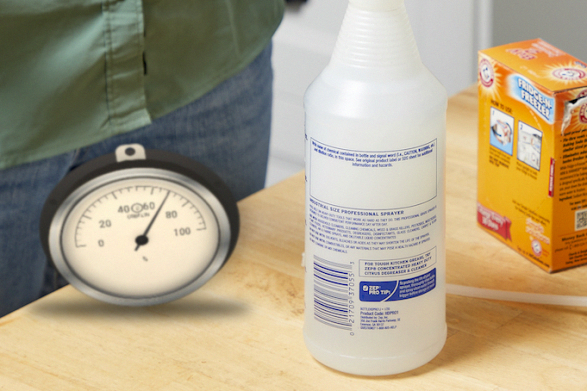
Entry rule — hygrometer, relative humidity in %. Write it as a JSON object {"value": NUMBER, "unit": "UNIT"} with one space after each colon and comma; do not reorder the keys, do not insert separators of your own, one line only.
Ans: {"value": 68, "unit": "%"}
